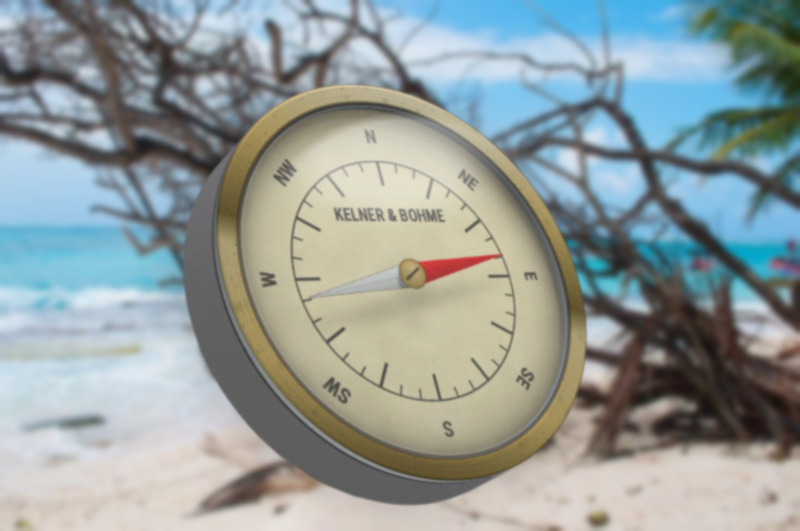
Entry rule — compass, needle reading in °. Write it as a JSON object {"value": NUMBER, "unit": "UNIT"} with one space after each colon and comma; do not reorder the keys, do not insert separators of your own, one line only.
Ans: {"value": 80, "unit": "°"}
